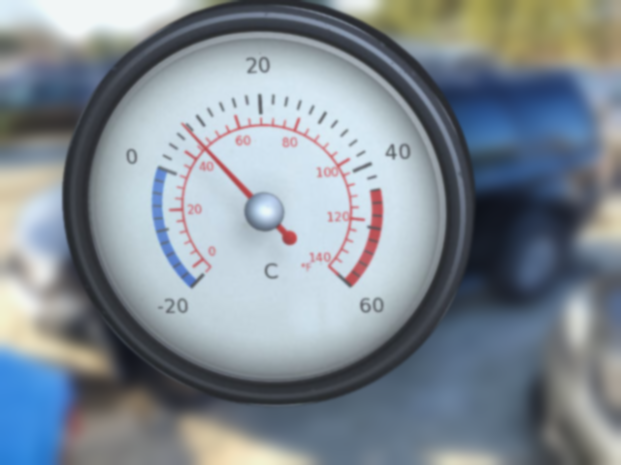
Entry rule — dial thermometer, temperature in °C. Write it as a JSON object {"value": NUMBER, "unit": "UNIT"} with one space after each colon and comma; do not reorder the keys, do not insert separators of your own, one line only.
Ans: {"value": 8, "unit": "°C"}
